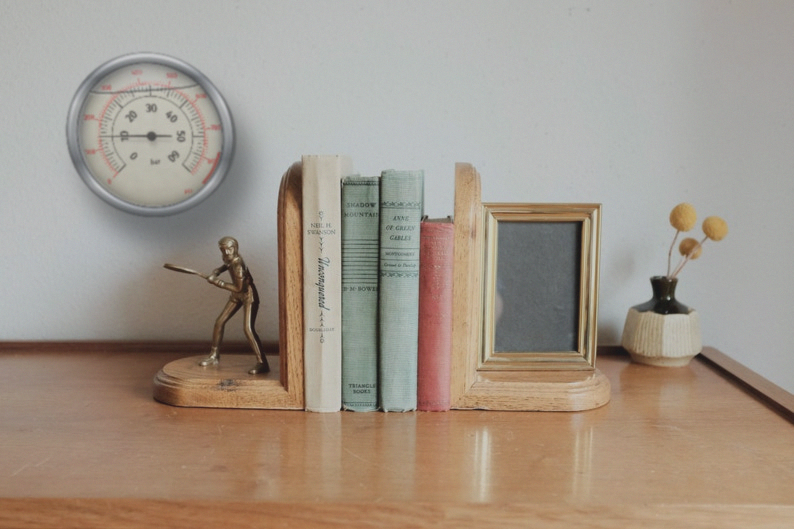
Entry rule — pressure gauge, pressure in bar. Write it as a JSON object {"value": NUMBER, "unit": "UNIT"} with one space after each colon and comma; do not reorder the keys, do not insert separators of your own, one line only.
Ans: {"value": 10, "unit": "bar"}
